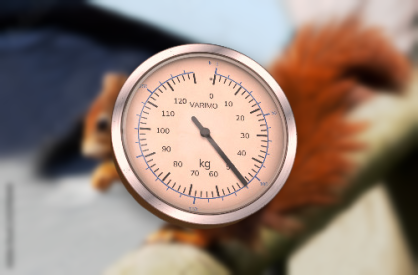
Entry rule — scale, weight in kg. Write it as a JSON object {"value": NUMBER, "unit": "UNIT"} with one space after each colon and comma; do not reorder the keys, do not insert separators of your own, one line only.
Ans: {"value": 50, "unit": "kg"}
